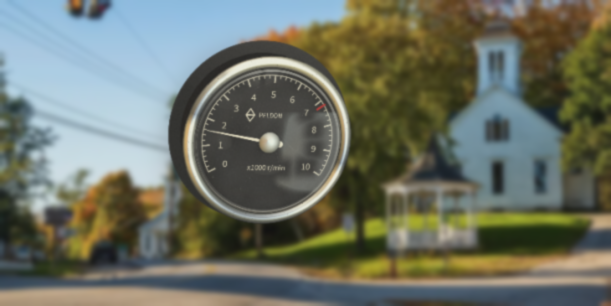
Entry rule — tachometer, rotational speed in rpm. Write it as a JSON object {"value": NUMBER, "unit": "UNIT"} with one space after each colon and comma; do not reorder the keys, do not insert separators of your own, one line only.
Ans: {"value": 1600, "unit": "rpm"}
